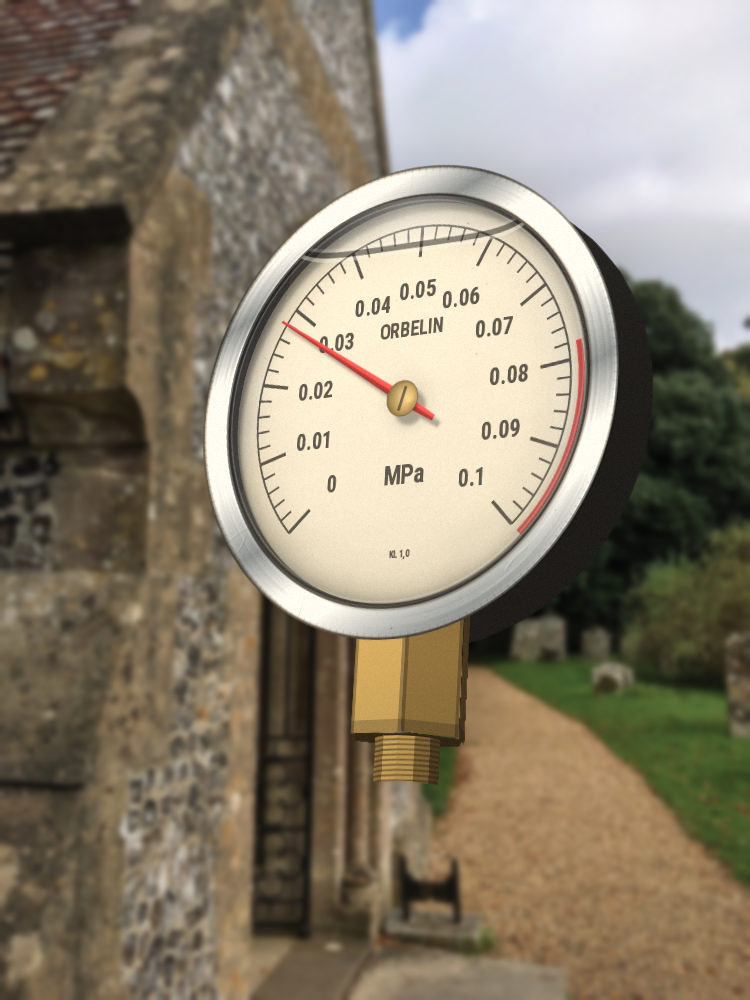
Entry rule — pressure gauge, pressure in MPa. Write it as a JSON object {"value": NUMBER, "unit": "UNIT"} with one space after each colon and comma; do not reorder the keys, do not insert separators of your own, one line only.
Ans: {"value": 0.028, "unit": "MPa"}
